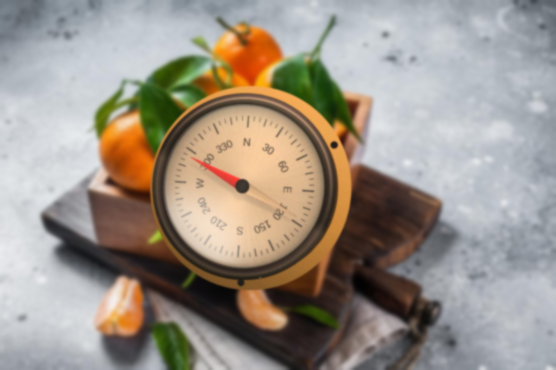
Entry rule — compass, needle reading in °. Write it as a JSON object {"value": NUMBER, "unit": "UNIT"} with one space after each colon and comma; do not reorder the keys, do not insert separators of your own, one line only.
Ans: {"value": 295, "unit": "°"}
